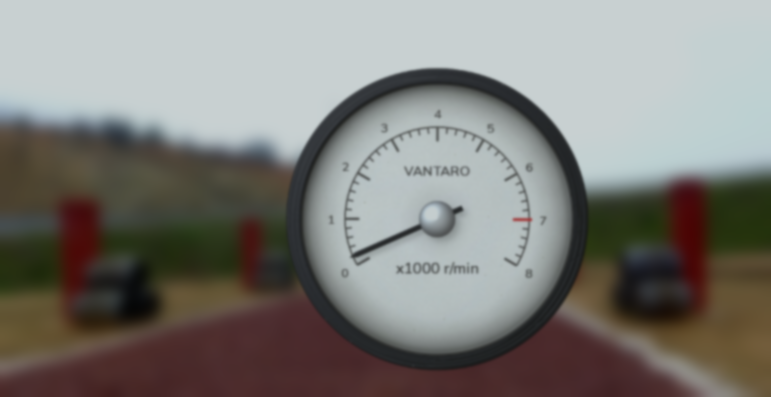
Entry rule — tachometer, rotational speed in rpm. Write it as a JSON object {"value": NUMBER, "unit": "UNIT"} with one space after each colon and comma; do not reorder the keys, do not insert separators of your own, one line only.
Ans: {"value": 200, "unit": "rpm"}
